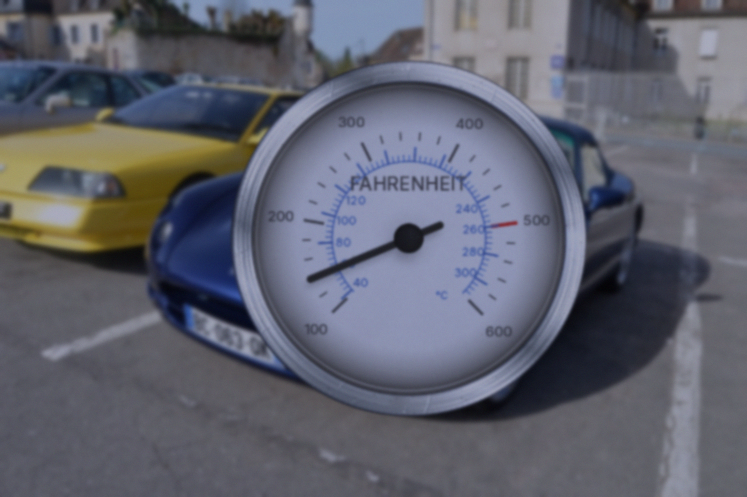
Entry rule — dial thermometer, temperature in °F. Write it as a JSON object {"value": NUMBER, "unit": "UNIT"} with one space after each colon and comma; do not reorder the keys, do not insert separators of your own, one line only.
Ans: {"value": 140, "unit": "°F"}
